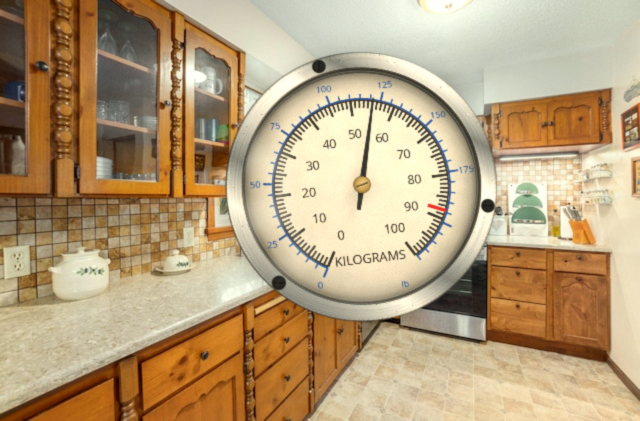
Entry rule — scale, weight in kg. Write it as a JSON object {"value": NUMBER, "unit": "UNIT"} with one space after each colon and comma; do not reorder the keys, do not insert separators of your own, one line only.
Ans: {"value": 55, "unit": "kg"}
